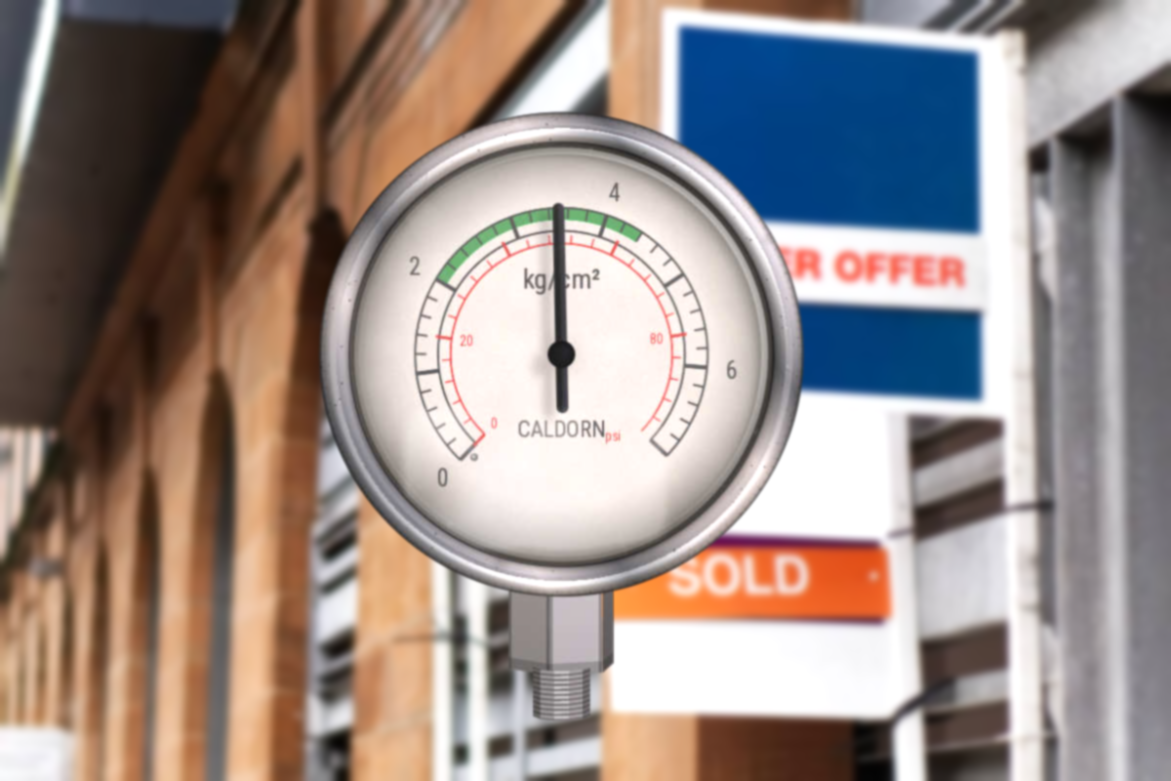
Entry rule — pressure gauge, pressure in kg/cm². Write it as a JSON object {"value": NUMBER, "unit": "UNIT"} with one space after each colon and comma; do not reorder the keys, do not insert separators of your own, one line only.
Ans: {"value": 3.5, "unit": "kg/cm²"}
